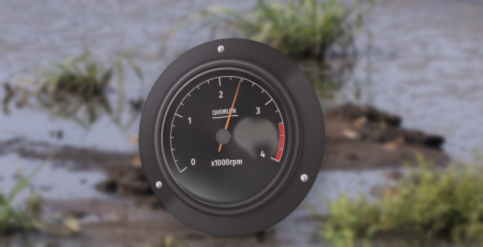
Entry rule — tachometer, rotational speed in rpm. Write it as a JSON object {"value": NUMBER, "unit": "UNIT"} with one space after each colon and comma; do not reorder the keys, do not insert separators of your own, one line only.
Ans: {"value": 2400, "unit": "rpm"}
